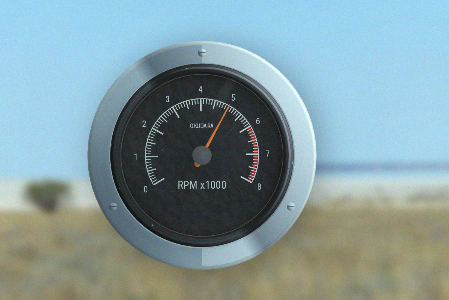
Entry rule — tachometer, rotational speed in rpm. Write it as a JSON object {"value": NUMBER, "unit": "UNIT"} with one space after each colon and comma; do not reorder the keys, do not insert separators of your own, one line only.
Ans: {"value": 5000, "unit": "rpm"}
